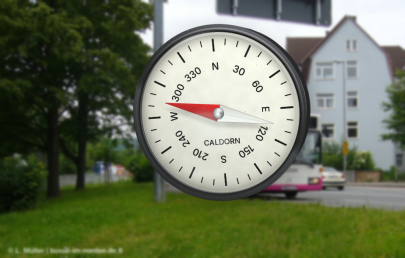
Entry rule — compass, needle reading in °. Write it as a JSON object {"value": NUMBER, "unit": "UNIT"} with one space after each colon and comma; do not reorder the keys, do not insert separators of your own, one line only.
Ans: {"value": 285, "unit": "°"}
